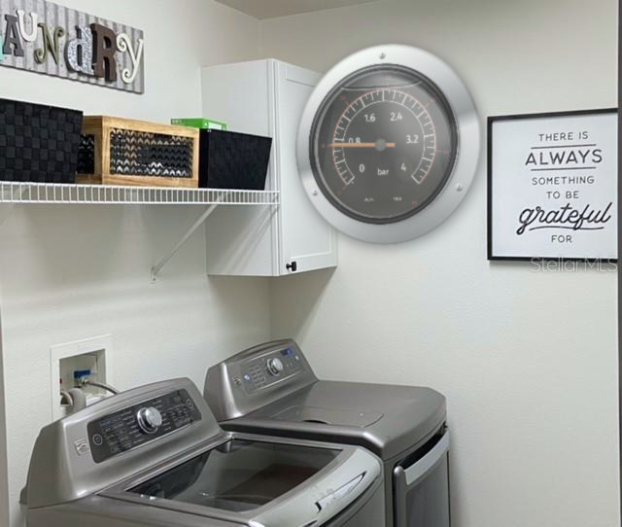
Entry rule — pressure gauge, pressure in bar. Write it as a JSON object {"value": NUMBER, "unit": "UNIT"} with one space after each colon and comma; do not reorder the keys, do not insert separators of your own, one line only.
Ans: {"value": 0.7, "unit": "bar"}
